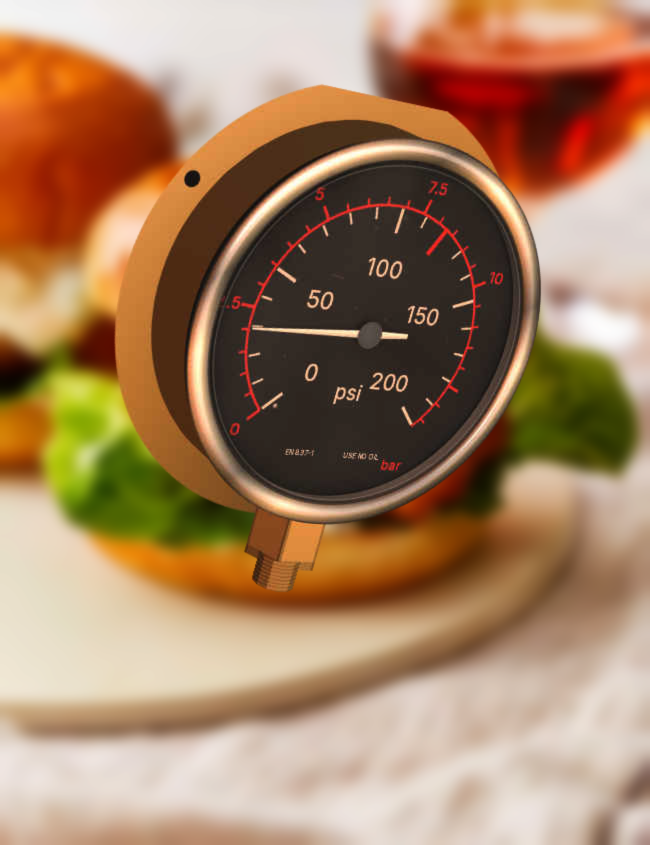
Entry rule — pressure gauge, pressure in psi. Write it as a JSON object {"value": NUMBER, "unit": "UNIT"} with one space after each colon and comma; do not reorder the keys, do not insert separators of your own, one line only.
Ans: {"value": 30, "unit": "psi"}
